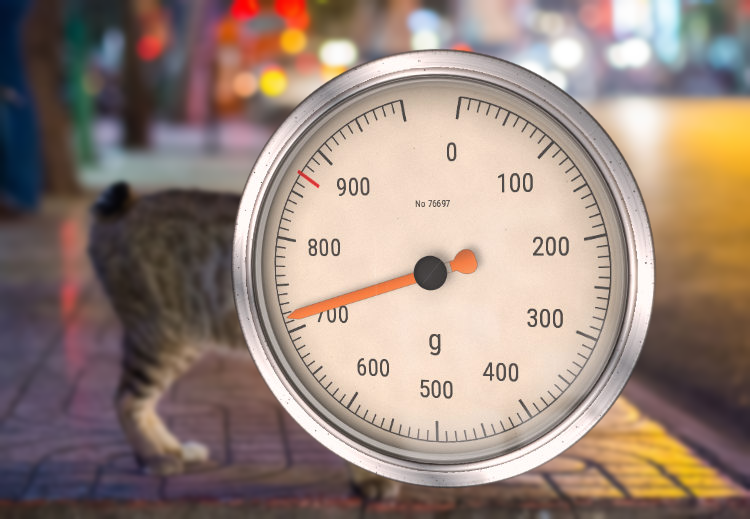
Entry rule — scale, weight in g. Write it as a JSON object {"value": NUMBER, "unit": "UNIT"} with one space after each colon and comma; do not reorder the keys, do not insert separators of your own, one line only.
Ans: {"value": 715, "unit": "g"}
